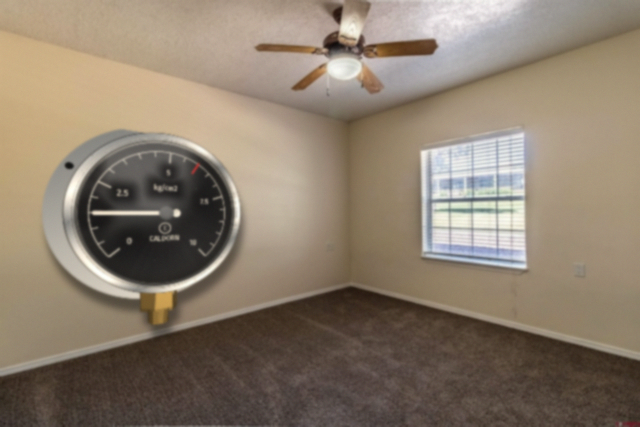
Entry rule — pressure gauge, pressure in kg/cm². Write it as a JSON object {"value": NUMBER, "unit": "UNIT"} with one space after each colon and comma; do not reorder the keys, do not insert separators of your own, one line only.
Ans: {"value": 1.5, "unit": "kg/cm²"}
